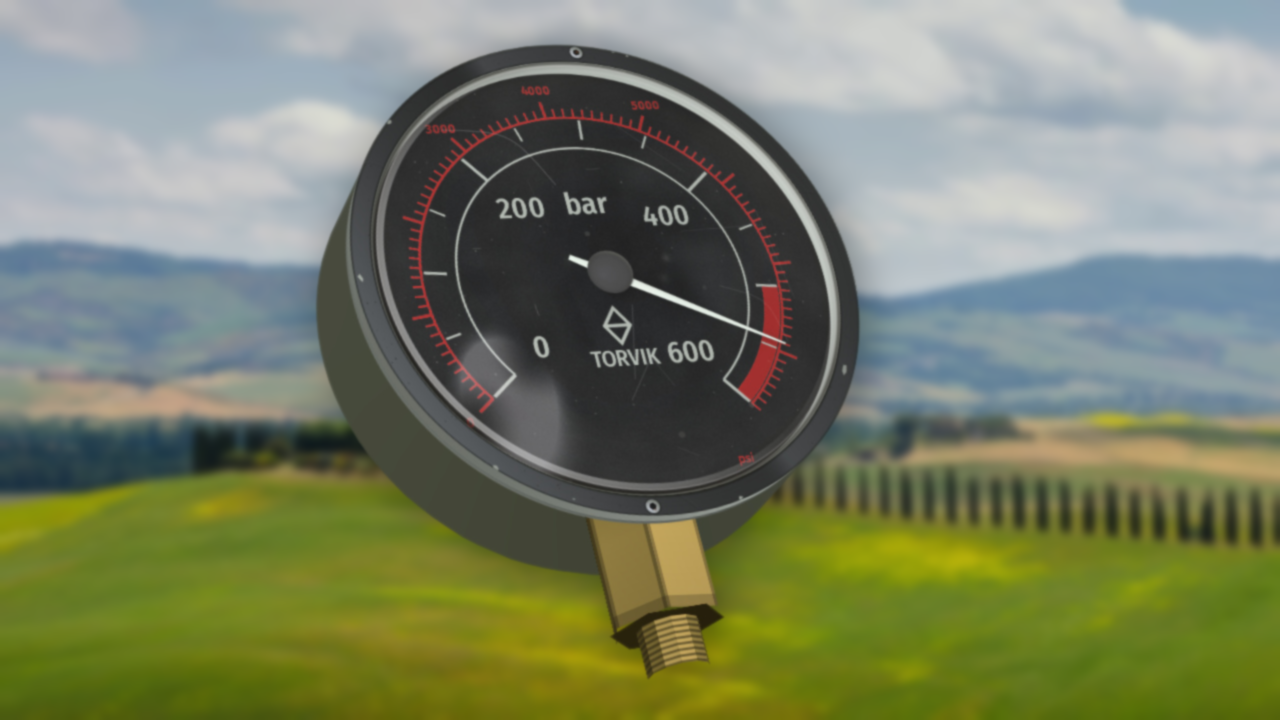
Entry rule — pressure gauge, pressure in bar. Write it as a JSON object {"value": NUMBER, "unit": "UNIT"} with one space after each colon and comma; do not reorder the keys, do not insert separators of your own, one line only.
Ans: {"value": 550, "unit": "bar"}
